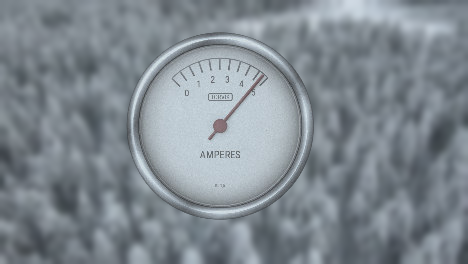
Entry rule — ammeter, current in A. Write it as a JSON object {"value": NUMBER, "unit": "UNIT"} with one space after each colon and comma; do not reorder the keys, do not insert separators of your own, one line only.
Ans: {"value": 4.75, "unit": "A"}
